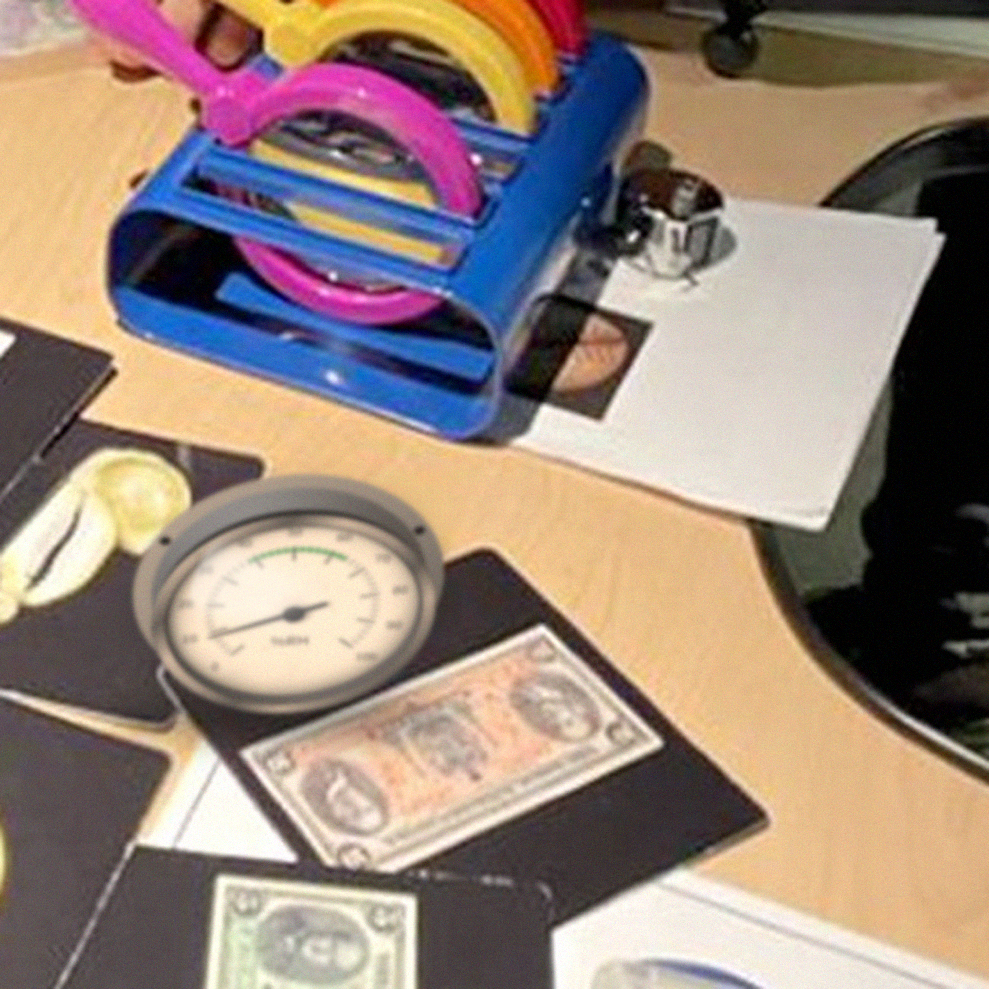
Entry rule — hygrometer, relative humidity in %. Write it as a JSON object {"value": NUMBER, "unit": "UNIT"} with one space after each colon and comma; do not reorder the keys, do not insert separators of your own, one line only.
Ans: {"value": 10, "unit": "%"}
